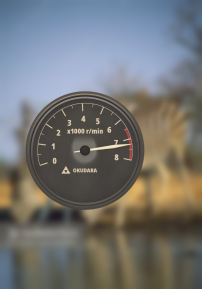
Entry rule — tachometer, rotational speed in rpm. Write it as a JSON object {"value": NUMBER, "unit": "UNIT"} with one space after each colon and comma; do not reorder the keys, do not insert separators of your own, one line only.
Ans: {"value": 7250, "unit": "rpm"}
